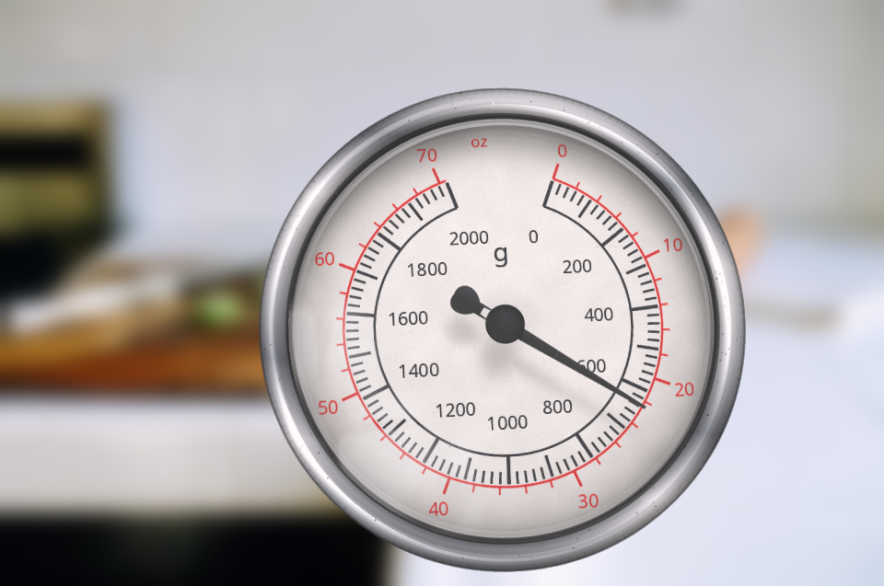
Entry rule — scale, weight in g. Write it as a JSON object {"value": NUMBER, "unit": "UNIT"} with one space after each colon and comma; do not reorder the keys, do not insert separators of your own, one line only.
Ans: {"value": 640, "unit": "g"}
